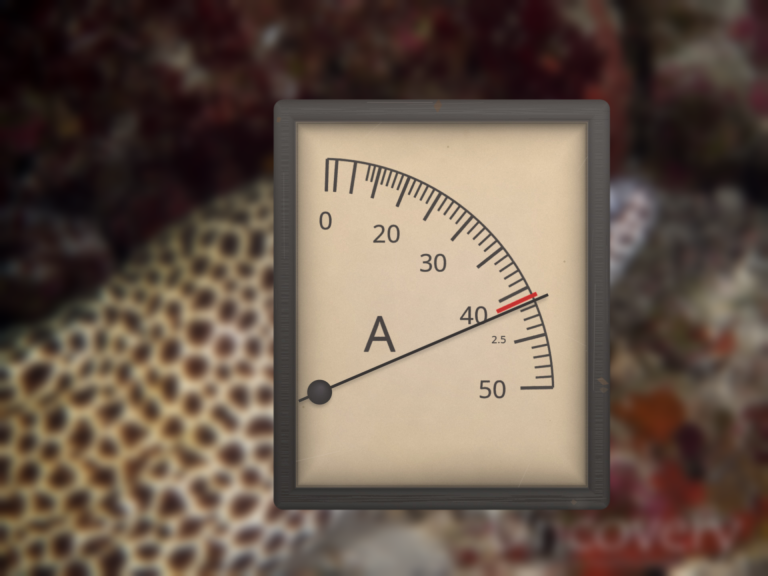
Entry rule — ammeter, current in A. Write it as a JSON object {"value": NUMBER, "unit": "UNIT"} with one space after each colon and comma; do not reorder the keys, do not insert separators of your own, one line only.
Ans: {"value": 41.5, "unit": "A"}
